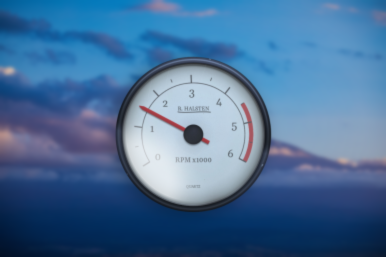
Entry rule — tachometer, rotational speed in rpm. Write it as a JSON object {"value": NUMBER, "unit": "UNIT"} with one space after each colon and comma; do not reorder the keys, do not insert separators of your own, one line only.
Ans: {"value": 1500, "unit": "rpm"}
